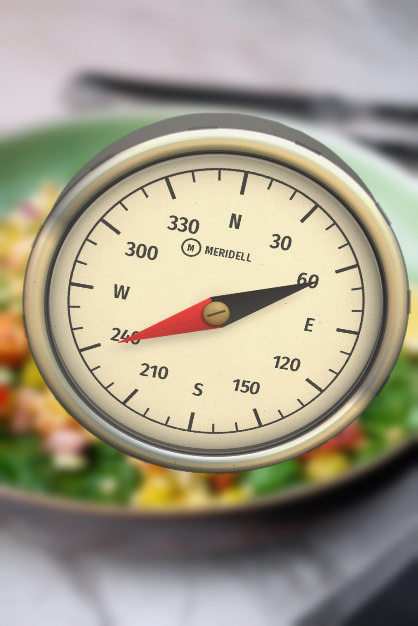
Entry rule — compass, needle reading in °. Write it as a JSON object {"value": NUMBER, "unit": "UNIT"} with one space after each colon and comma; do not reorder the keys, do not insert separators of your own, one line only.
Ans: {"value": 240, "unit": "°"}
